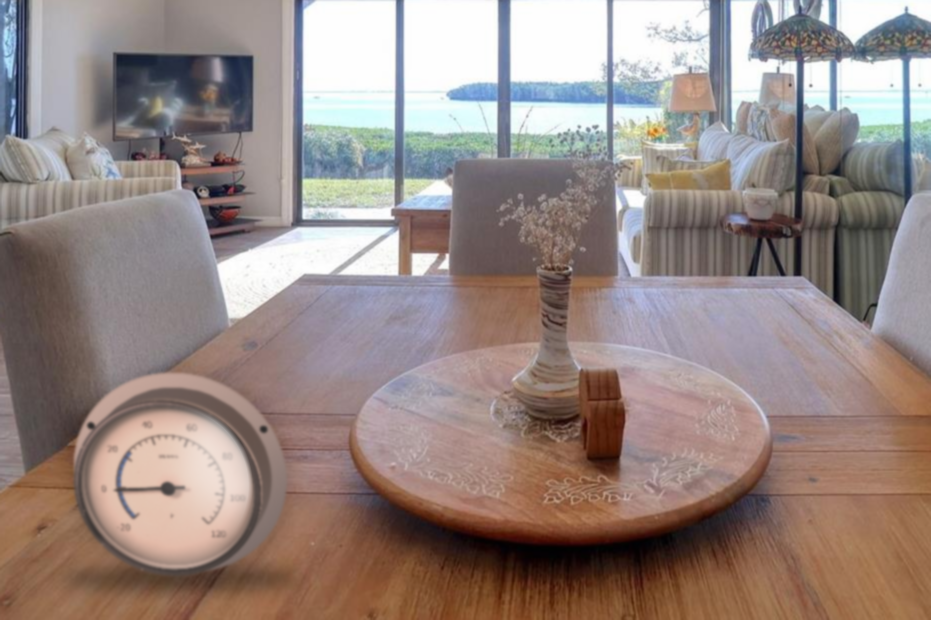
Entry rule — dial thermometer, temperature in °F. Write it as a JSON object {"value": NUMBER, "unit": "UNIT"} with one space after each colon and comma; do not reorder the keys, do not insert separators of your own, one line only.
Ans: {"value": 0, "unit": "°F"}
